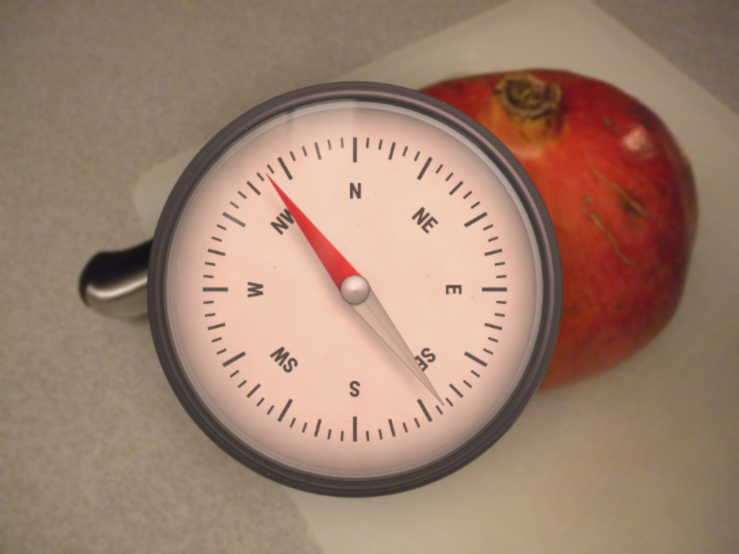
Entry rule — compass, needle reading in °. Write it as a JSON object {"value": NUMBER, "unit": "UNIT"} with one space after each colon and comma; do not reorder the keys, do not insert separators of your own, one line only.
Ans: {"value": 322.5, "unit": "°"}
